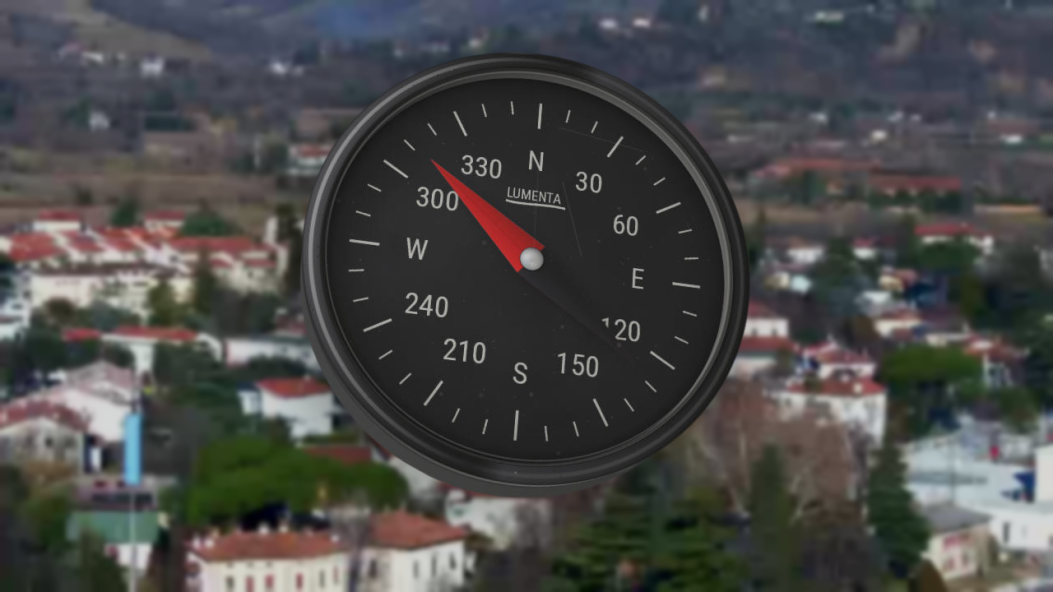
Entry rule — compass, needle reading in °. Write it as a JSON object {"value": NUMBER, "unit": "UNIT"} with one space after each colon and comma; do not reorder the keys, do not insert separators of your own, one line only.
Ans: {"value": 310, "unit": "°"}
